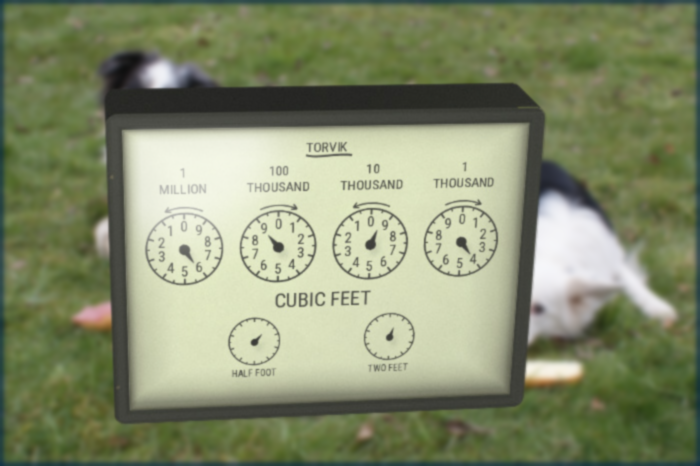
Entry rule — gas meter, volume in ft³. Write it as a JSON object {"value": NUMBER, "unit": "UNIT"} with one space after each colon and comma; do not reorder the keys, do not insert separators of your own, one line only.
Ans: {"value": 589400, "unit": "ft³"}
